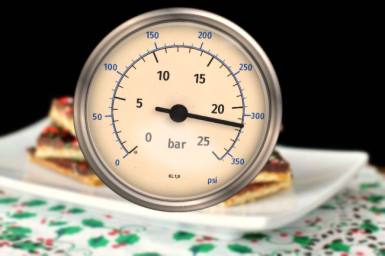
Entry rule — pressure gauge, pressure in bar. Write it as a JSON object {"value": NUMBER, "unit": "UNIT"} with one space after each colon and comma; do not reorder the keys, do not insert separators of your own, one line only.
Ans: {"value": 21.5, "unit": "bar"}
